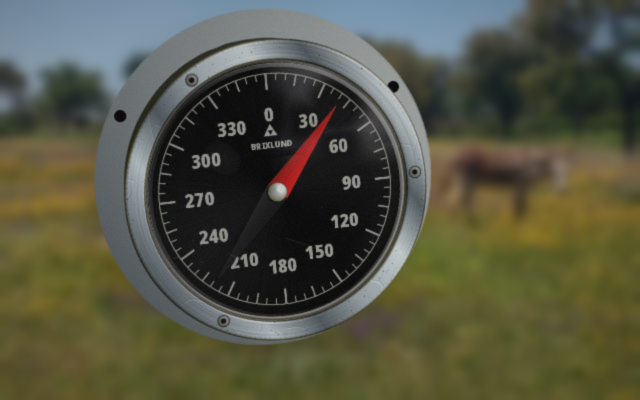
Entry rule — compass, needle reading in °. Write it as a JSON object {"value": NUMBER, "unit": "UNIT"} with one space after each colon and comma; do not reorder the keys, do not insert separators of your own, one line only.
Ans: {"value": 40, "unit": "°"}
